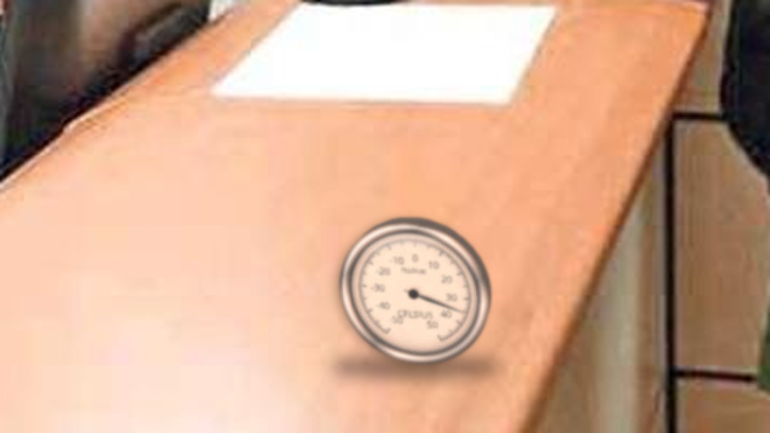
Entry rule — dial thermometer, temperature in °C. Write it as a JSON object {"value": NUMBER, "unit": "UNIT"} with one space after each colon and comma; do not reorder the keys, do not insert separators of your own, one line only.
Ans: {"value": 35, "unit": "°C"}
